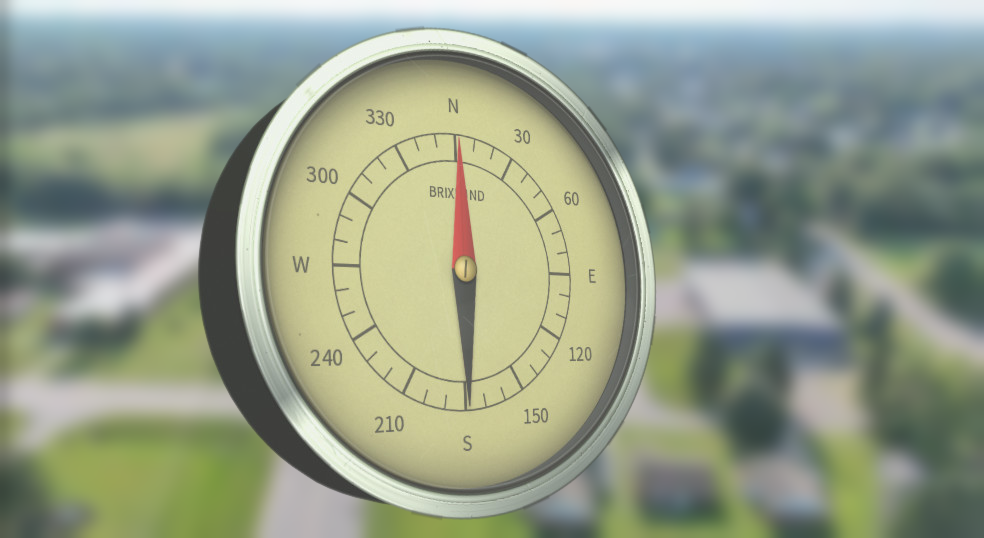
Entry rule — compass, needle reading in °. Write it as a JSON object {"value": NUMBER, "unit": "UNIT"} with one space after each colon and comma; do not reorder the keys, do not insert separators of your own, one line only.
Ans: {"value": 0, "unit": "°"}
